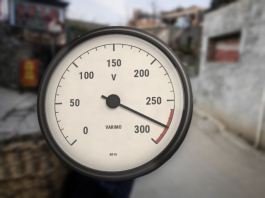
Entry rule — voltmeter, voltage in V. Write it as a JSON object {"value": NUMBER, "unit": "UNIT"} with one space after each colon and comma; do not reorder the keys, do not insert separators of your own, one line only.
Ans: {"value": 280, "unit": "V"}
